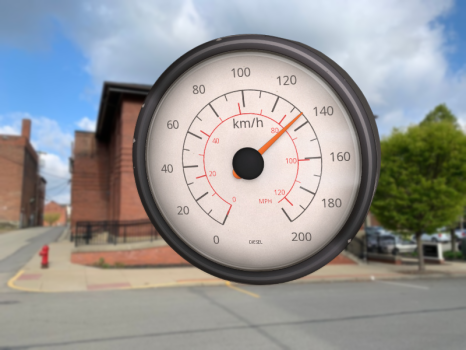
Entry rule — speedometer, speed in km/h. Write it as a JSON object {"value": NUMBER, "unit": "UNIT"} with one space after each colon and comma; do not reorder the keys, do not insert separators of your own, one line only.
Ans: {"value": 135, "unit": "km/h"}
